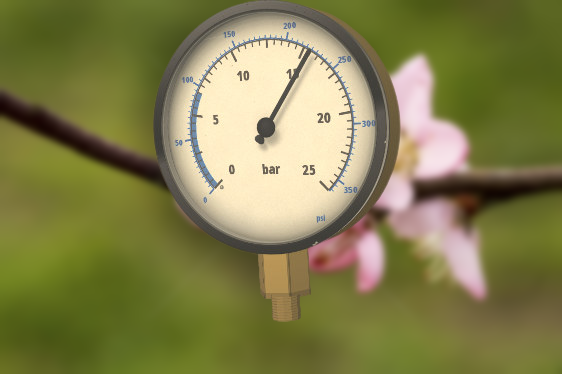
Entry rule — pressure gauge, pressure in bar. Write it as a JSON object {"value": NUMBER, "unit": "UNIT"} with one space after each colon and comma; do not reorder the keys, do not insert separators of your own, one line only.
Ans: {"value": 15.5, "unit": "bar"}
